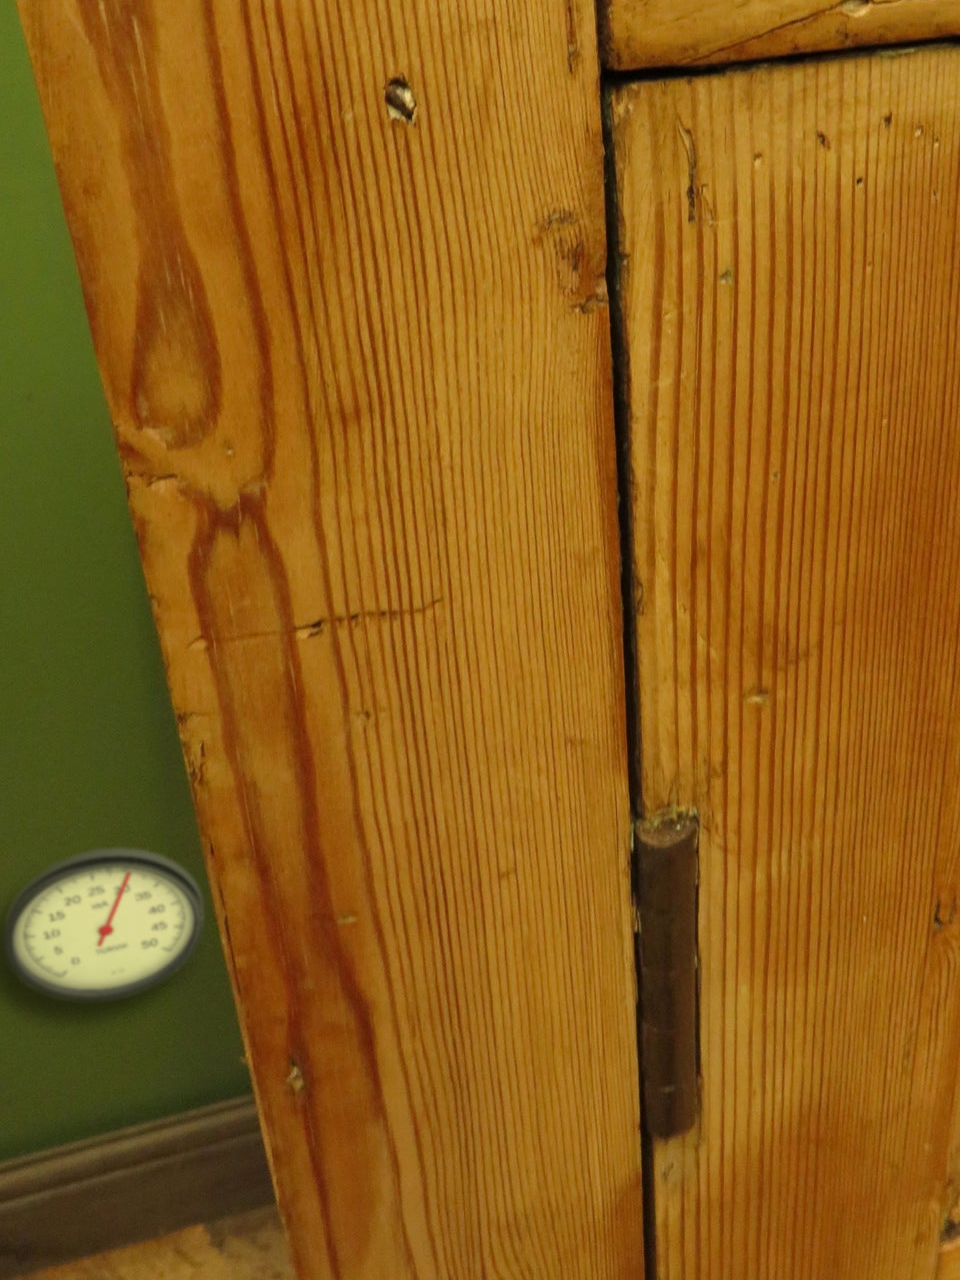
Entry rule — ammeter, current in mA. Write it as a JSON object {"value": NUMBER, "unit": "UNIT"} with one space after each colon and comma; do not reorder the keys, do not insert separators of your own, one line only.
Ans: {"value": 30, "unit": "mA"}
